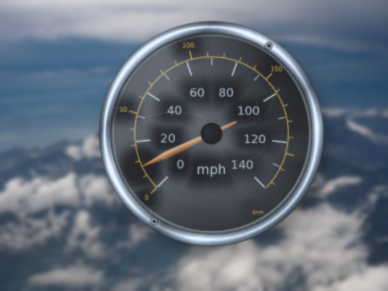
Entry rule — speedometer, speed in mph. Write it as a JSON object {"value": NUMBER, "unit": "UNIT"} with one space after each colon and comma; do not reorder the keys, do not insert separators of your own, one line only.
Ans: {"value": 10, "unit": "mph"}
